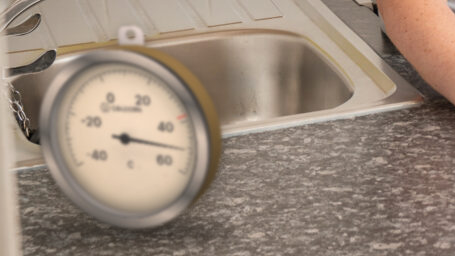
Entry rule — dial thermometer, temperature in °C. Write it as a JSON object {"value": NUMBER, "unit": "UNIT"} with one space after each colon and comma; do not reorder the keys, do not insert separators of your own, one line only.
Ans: {"value": 50, "unit": "°C"}
